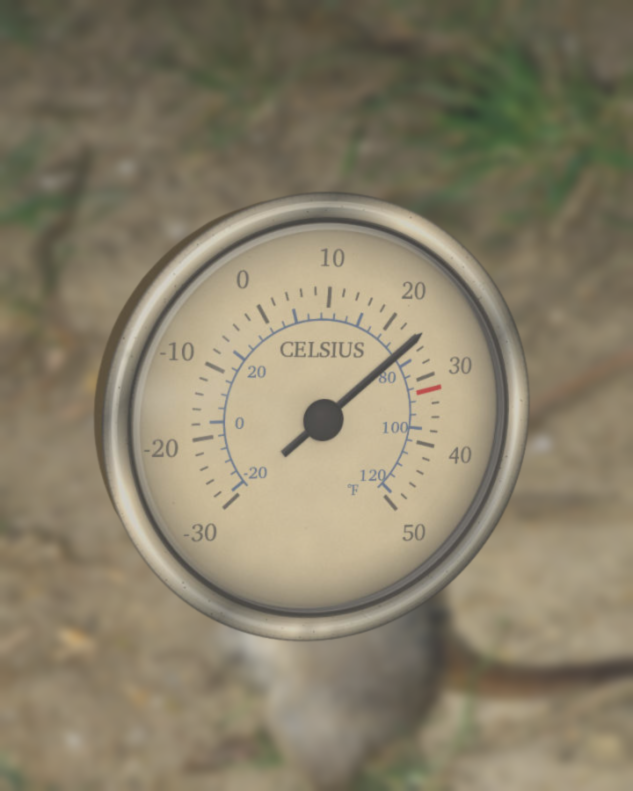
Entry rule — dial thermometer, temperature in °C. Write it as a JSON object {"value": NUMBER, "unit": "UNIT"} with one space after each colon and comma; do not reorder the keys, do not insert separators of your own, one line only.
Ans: {"value": 24, "unit": "°C"}
